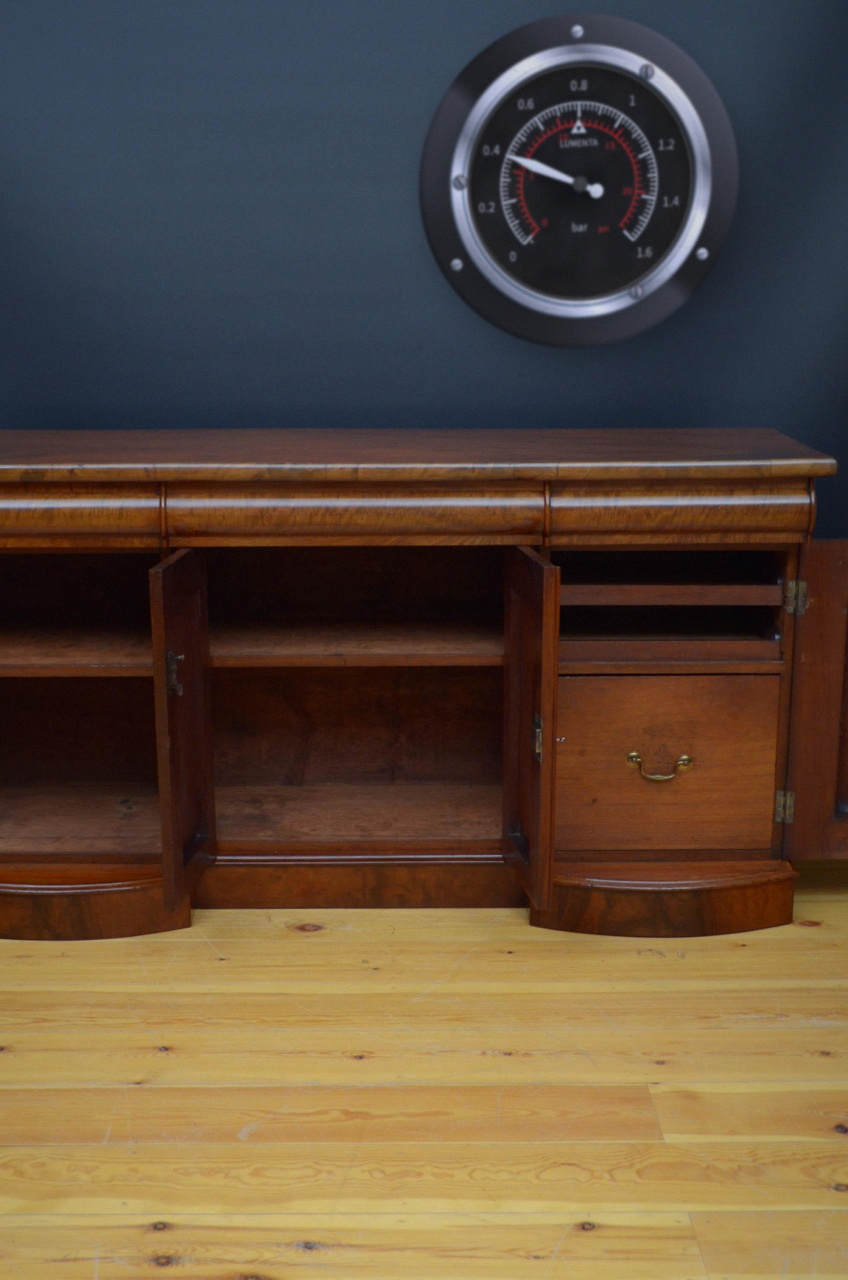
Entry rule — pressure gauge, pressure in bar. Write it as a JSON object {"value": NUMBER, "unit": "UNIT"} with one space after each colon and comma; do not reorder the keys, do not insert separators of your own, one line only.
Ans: {"value": 0.4, "unit": "bar"}
